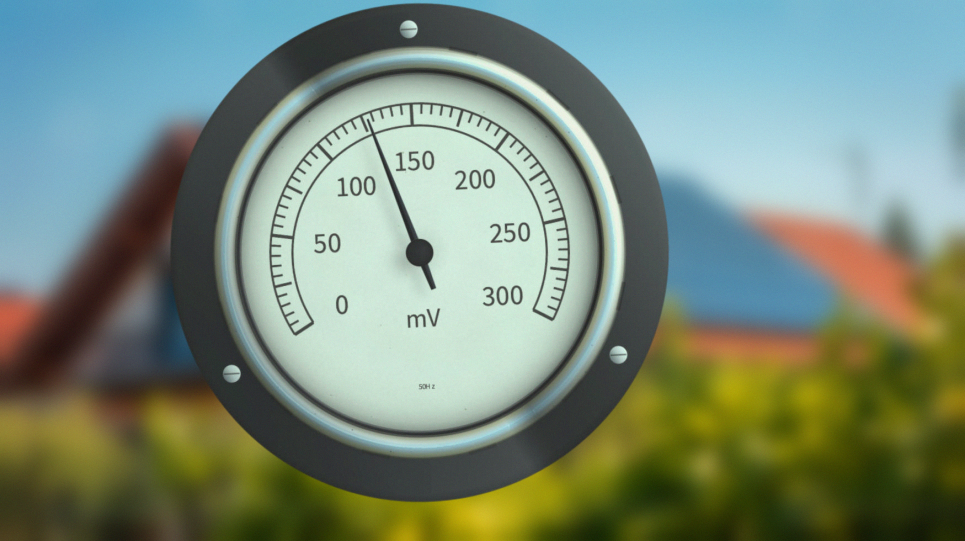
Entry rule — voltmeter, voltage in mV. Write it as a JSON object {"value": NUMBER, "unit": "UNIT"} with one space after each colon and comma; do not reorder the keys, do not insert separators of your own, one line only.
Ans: {"value": 127.5, "unit": "mV"}
